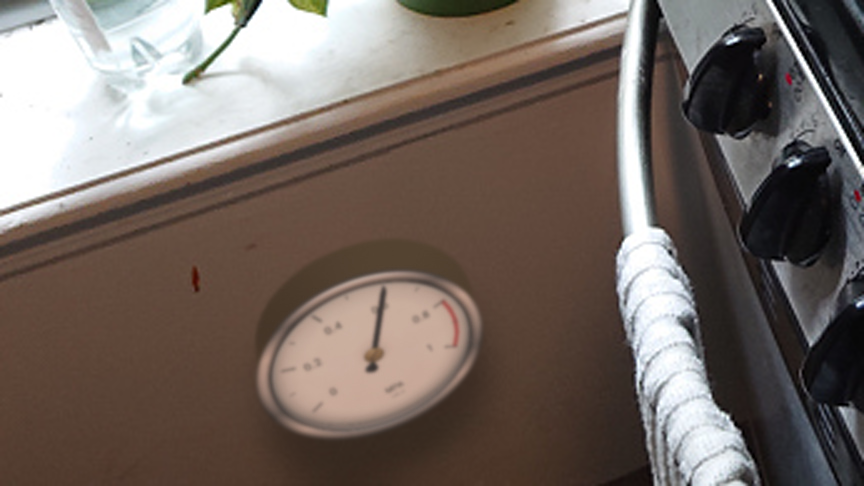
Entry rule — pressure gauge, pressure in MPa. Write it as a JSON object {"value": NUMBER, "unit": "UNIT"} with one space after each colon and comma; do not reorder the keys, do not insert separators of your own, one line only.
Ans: {"value": 0.6, "unit": "MPa"}
